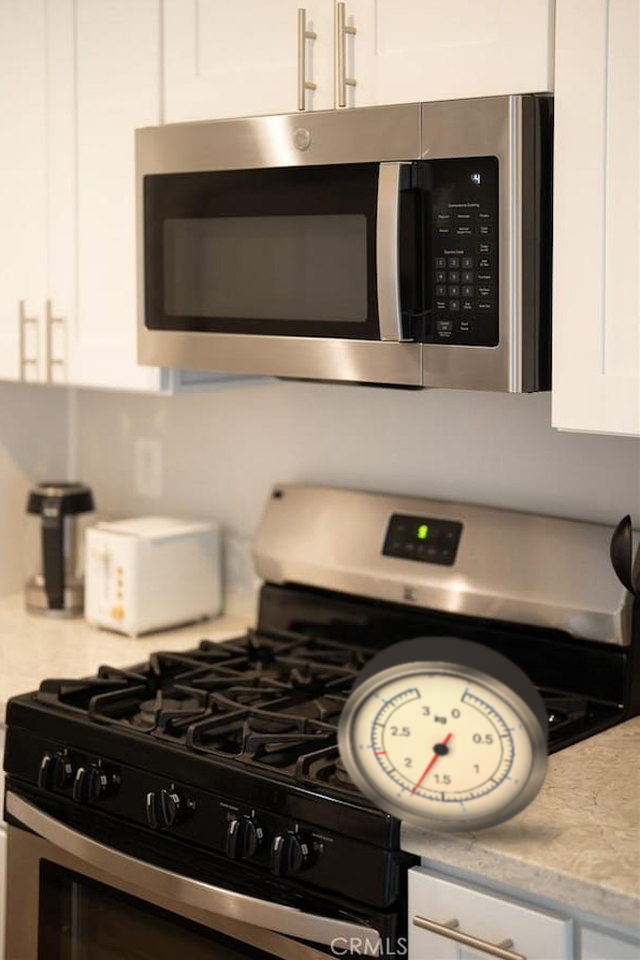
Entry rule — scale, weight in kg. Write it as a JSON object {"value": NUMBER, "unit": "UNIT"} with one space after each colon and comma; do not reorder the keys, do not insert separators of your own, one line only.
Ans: {"value": 1.75, "unit": "kg"}
